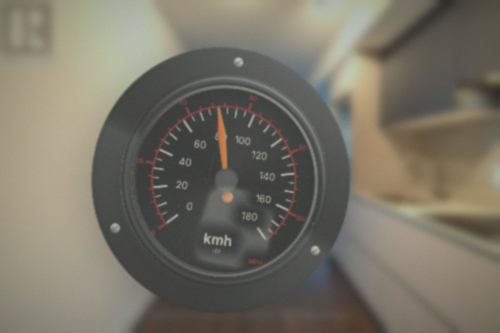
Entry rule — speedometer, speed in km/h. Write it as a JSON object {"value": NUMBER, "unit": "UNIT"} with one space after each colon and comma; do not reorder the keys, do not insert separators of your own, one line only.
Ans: {"value": 80, "unit": "km/h"}
